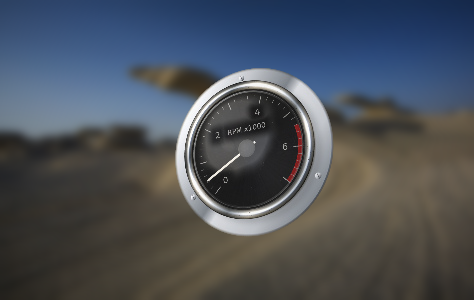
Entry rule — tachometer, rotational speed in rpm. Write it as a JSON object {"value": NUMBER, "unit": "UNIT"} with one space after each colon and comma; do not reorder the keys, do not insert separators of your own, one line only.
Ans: {"value": 400, "unit": "rpm"}
